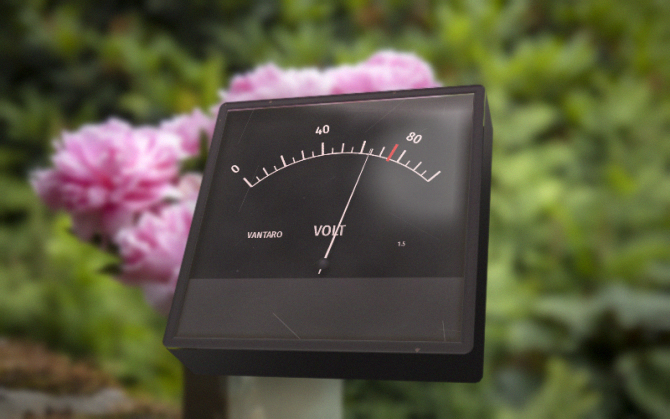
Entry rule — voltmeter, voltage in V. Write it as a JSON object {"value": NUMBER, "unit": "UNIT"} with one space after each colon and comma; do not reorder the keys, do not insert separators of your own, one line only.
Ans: {"value": 65, "unit": "V"}
